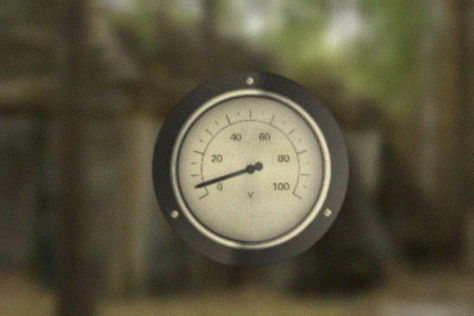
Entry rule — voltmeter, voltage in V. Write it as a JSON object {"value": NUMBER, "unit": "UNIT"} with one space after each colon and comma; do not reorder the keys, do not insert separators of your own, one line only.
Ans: {"value": 5, "unit": "V"}
